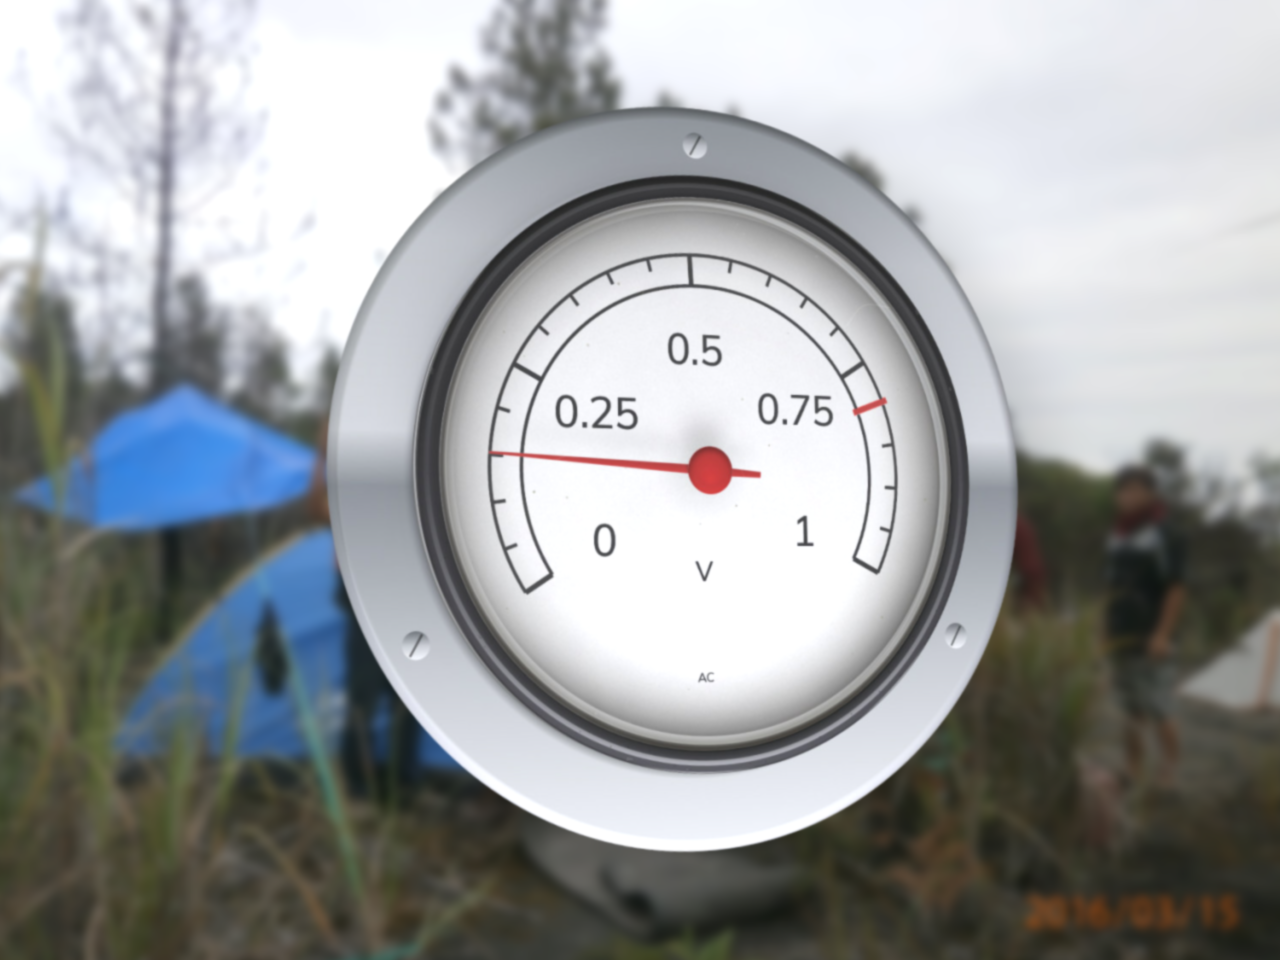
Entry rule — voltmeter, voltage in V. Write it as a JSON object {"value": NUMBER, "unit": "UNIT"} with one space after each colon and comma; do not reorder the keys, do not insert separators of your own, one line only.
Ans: {"value": 0.15, "unit": "V"}
